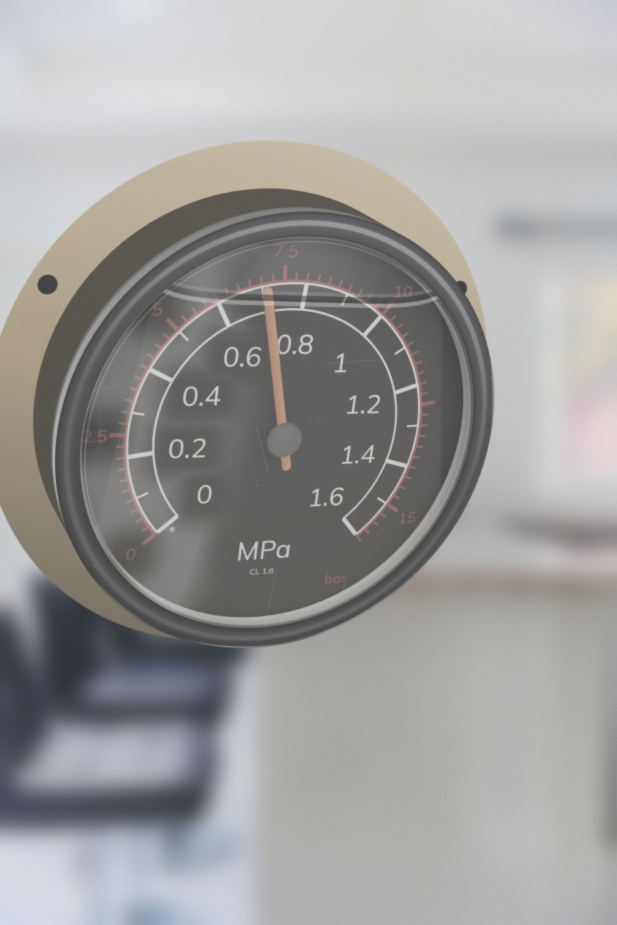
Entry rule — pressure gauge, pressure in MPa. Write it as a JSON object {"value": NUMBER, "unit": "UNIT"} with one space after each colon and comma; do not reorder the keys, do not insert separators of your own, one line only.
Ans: {"value": 0.7, "unit": "MPa"}
